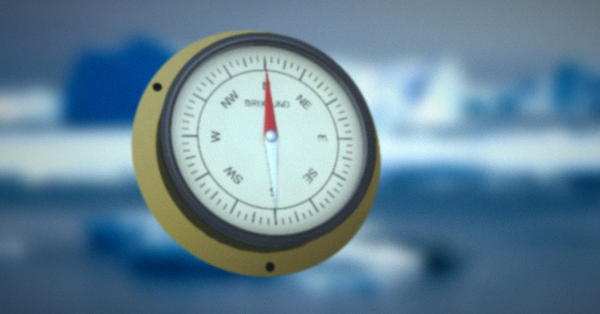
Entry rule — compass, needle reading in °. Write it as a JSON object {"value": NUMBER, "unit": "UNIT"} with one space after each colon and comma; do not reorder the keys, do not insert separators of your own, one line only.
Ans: {"value": 0, "unit": "°"}
